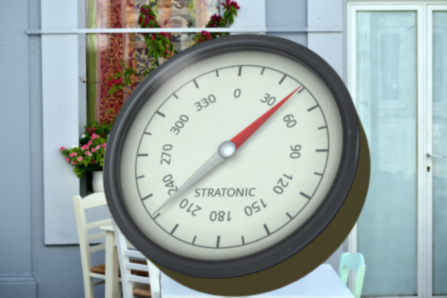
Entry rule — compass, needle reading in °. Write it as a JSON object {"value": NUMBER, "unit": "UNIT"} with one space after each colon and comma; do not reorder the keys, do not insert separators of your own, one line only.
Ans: {"value": 45, "unit": "°"}
